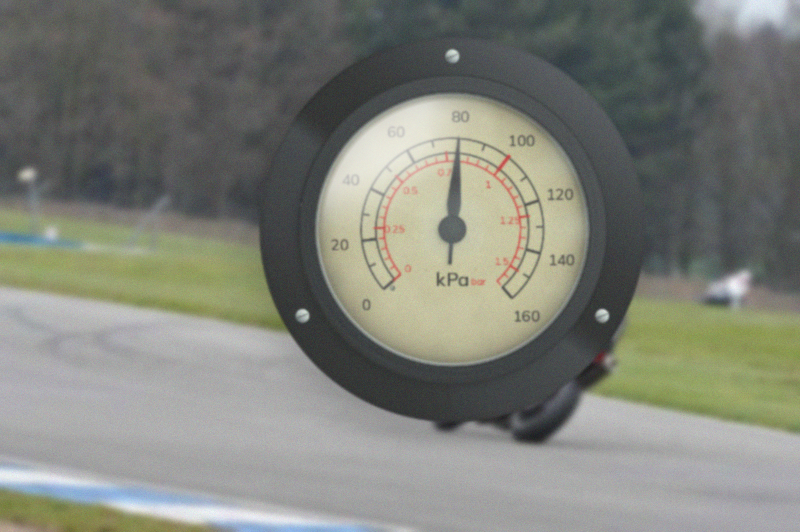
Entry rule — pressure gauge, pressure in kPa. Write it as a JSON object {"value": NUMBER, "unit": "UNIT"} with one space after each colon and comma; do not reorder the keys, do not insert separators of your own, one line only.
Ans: {"value": 80, "unit": "kPa"}
